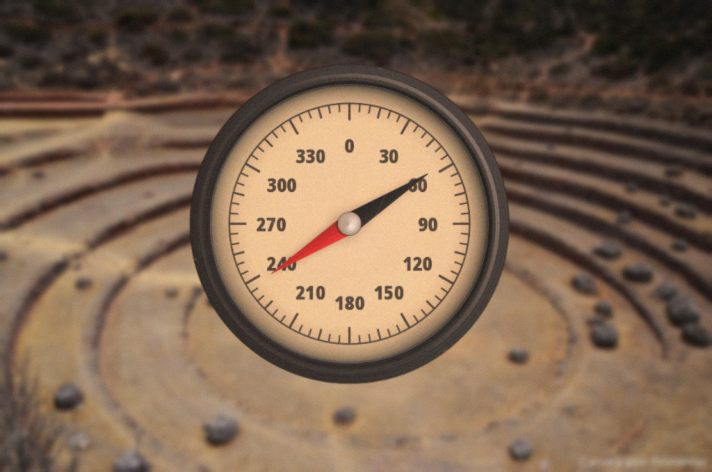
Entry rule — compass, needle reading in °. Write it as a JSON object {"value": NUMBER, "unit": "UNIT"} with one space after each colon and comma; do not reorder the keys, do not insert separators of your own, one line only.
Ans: {"value": 237.5, "unit": "°"}
